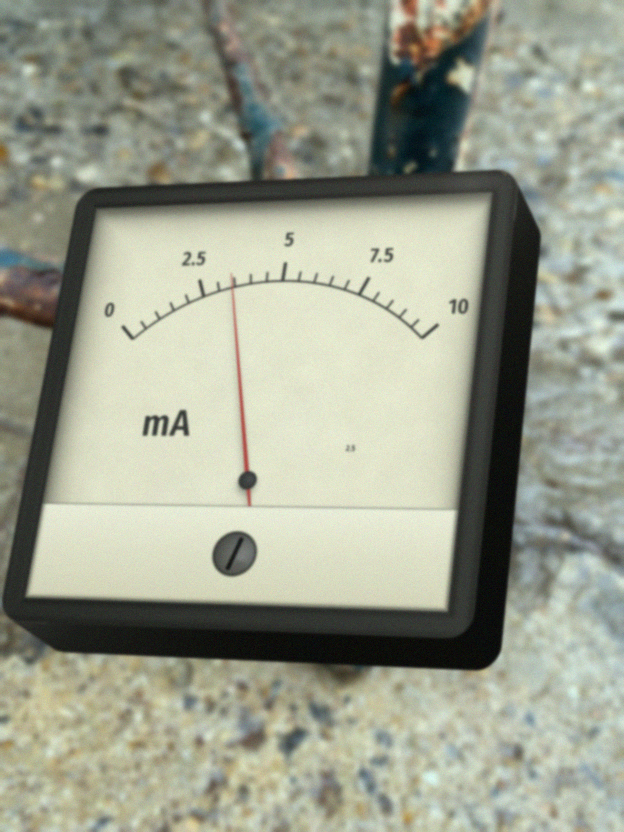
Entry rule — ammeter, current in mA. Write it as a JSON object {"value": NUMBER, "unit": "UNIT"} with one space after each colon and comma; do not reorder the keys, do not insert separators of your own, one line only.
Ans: {"value": 3.5, "unit": "mA"}
